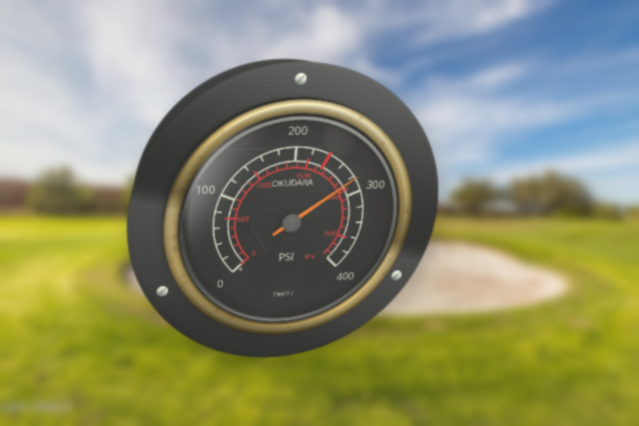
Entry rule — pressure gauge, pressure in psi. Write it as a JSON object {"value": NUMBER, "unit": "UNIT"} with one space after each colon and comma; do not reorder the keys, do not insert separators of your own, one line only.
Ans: {"value": 280, "unit": "psi"}
